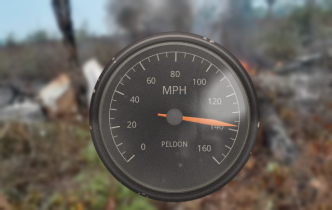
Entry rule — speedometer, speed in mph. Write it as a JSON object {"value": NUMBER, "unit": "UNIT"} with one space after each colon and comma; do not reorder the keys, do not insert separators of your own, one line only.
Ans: {"value": 137.5, "unit": "mph"}
